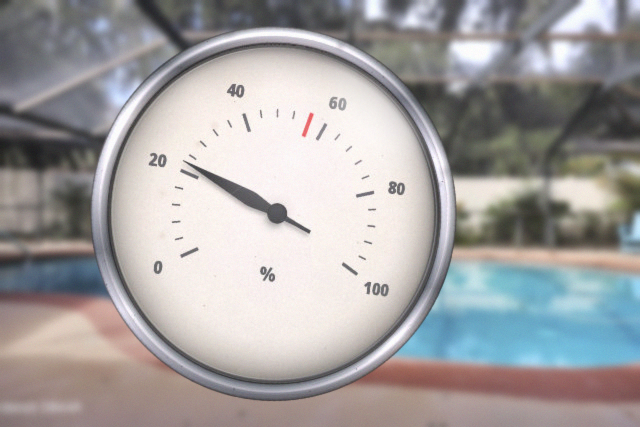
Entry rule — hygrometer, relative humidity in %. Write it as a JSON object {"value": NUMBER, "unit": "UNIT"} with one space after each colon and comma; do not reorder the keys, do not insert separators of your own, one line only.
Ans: {"value": 22, "unit": "%"}
